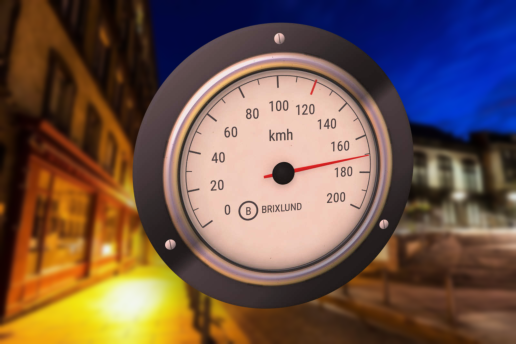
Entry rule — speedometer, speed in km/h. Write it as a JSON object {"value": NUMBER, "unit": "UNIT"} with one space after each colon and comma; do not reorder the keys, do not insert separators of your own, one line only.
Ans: {"value": 170, "unit": "km/h"}
